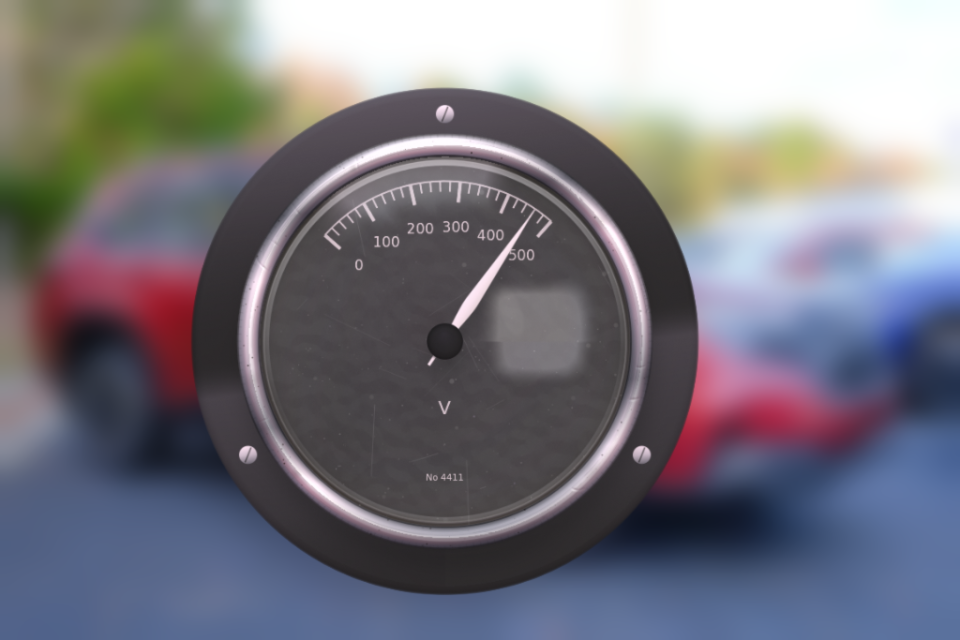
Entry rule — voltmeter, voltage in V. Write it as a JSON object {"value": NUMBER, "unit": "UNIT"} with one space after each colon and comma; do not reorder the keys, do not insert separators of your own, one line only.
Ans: {"value": 460, "unit": "V"}
